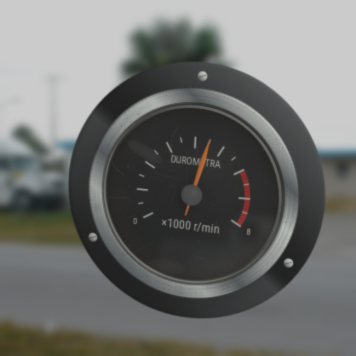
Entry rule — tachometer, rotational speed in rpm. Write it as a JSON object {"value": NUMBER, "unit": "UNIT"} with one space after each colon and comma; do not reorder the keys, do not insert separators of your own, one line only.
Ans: {"value": 4500, "unit": "rpm"}
